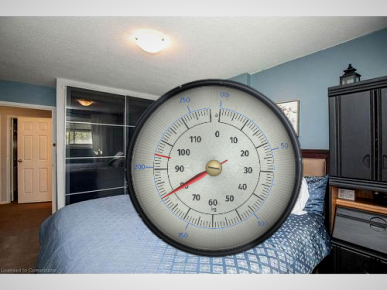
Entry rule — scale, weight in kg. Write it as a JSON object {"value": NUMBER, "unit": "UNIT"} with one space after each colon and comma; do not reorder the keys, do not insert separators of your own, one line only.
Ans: {"value": 80, "unit": "kg"}
